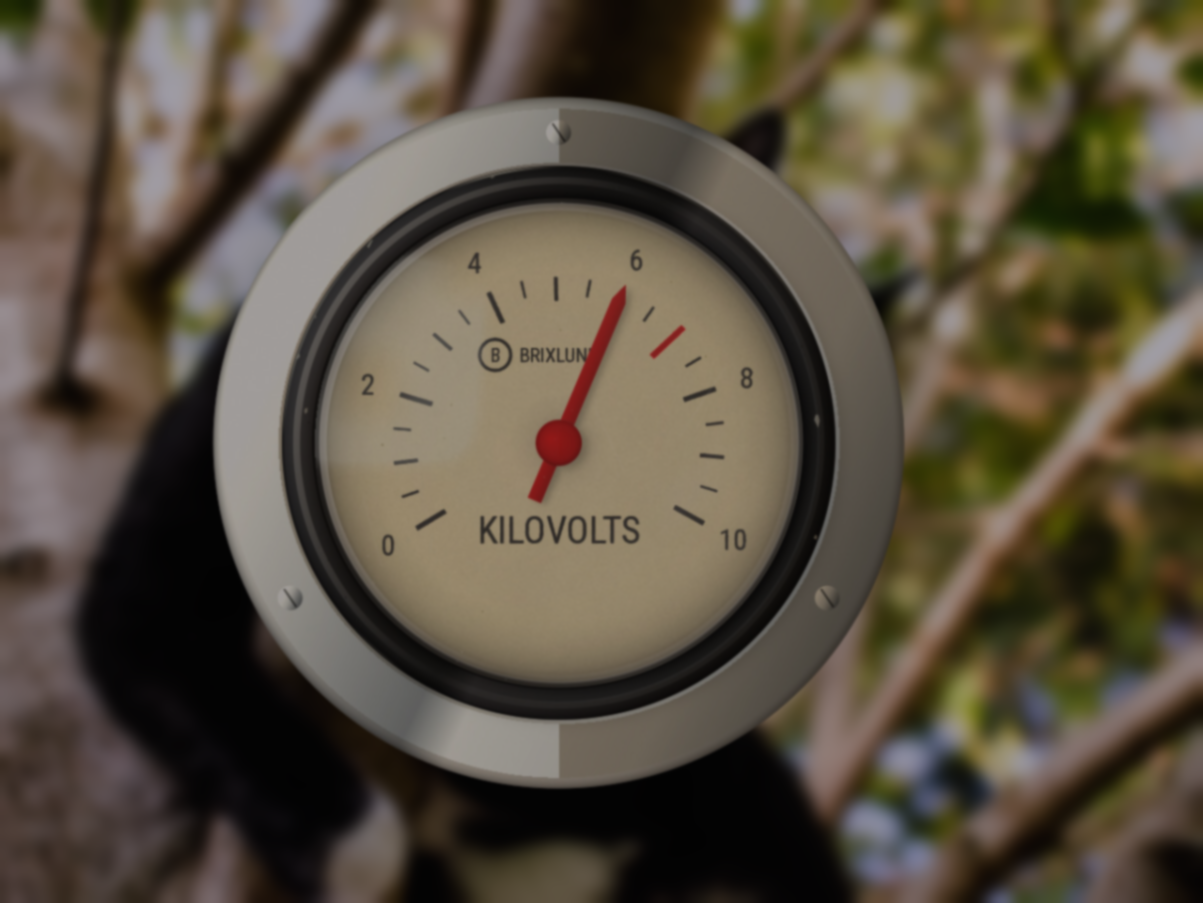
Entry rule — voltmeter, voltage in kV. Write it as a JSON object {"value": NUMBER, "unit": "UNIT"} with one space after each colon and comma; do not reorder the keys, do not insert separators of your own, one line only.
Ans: {"value": 6, "unit": "kV"}
